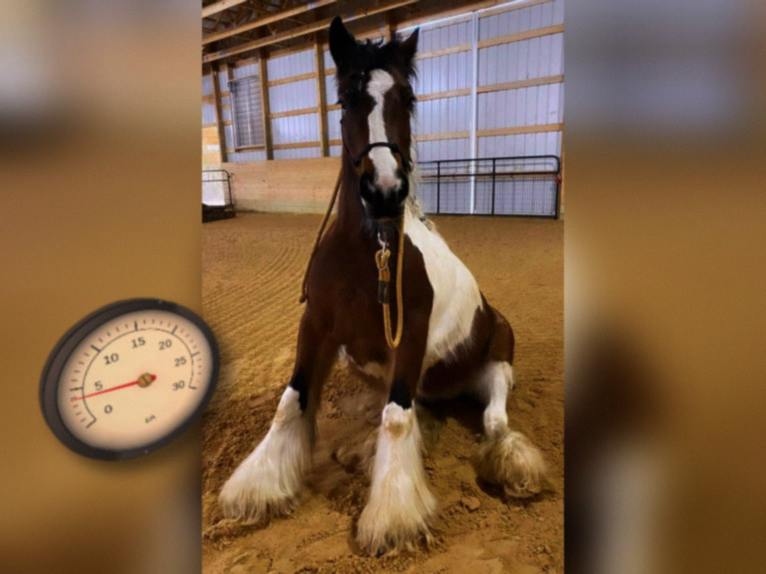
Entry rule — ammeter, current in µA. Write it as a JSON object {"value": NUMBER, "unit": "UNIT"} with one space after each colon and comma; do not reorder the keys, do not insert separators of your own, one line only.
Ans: {"value": 4, "unit": "µA"}
